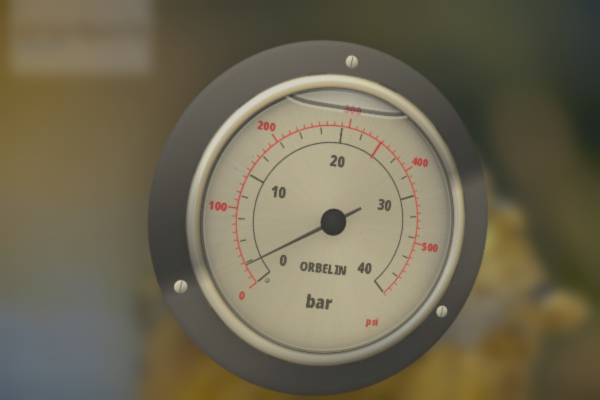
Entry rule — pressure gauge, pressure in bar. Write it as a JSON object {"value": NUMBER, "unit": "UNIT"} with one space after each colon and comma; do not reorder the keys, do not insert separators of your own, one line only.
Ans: {"value": 2, "unit": "bar"}
